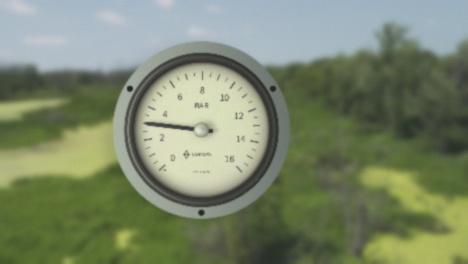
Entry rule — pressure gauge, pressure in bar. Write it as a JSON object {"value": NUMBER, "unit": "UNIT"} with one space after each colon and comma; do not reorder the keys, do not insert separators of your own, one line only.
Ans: {"value": 3, "unit": "bar"}
